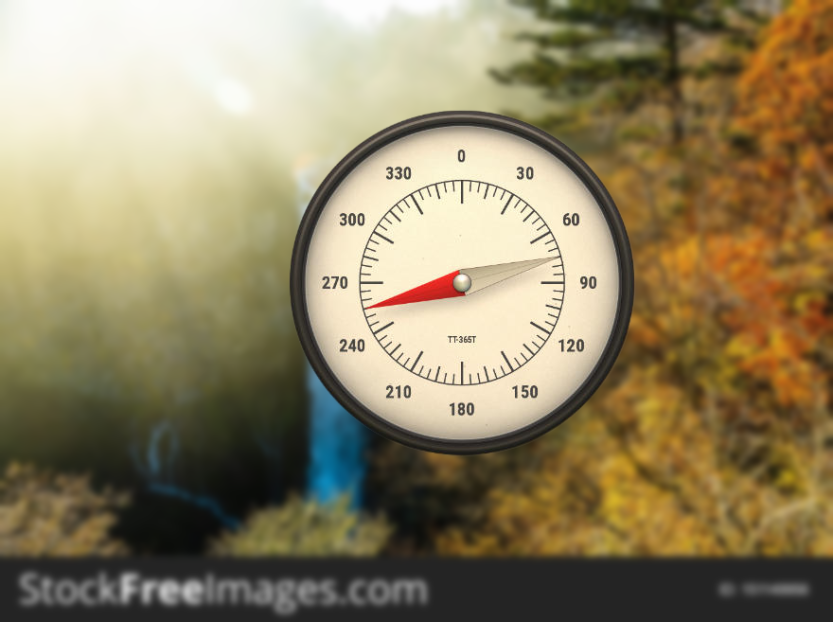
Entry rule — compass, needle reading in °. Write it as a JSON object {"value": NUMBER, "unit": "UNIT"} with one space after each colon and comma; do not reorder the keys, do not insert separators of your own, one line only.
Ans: {"value": 255, "unit": "°"}
